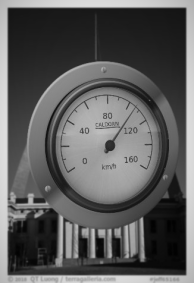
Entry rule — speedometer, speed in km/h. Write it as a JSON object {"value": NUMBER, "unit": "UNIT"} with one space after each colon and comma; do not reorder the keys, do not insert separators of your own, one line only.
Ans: {"value": 105, "unit": "km/h"}
